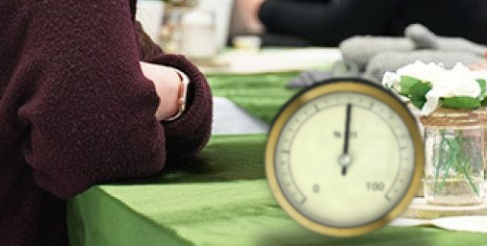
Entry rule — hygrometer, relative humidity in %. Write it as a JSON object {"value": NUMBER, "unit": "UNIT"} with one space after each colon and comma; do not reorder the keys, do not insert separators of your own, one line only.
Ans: {"value": 52, "unit": "%"}
